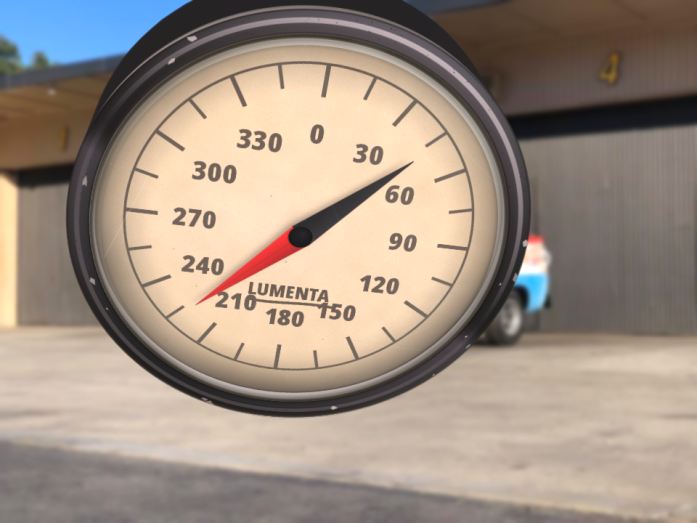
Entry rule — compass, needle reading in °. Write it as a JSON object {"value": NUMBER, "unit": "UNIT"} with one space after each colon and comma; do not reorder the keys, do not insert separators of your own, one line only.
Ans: {"value": 225, "unit": "°"}
